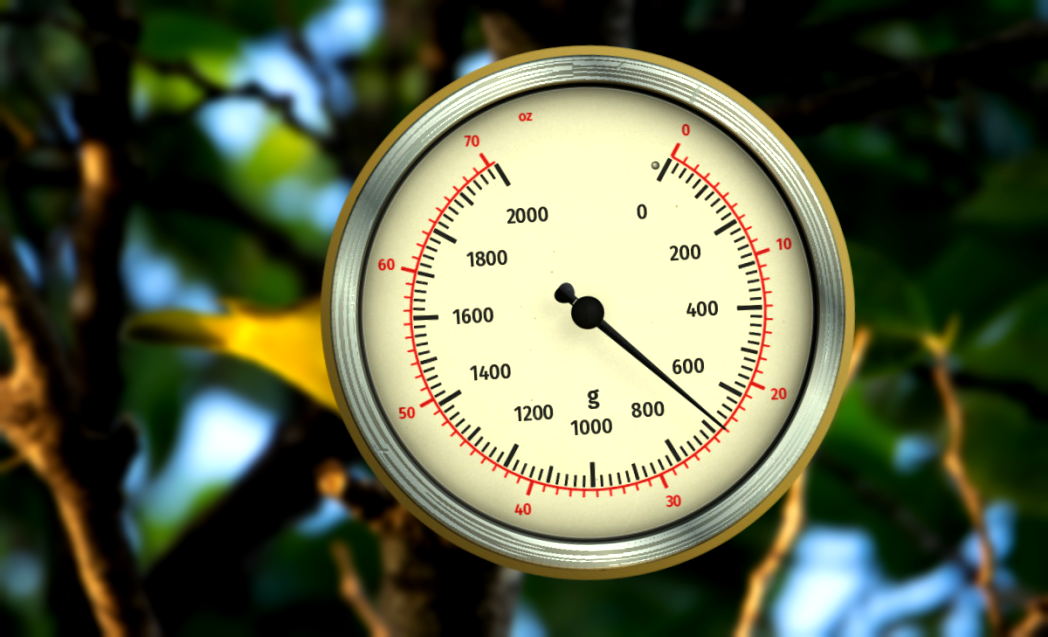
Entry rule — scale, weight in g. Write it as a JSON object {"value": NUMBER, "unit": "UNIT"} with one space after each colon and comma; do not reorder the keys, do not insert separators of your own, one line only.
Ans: {"value": 680, "unit": "g"}
